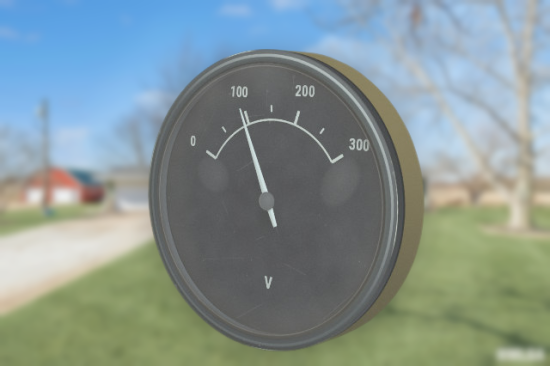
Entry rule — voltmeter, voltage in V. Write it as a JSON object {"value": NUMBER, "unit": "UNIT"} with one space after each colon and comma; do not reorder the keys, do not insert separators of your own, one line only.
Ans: {"value": 100, "unit": "V"}
